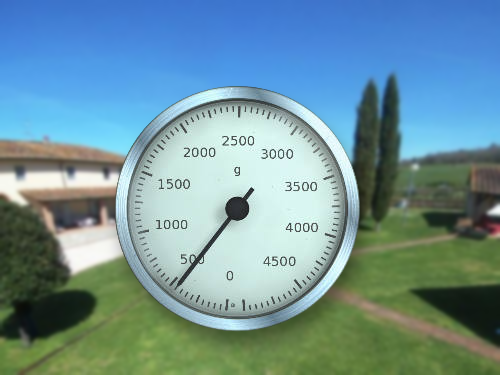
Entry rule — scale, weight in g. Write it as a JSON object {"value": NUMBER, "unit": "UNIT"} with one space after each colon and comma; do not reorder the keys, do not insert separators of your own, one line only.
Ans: {"value": 450, "unit": "g"}
